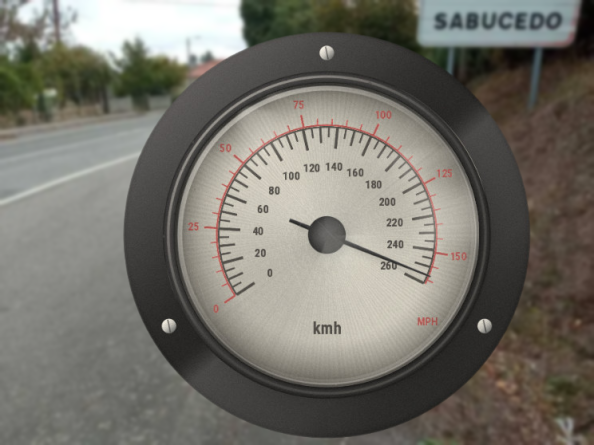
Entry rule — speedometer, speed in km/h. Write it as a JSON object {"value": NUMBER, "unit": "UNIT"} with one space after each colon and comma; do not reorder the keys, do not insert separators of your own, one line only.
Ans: {"value": 255, "unit": "km/h"}
